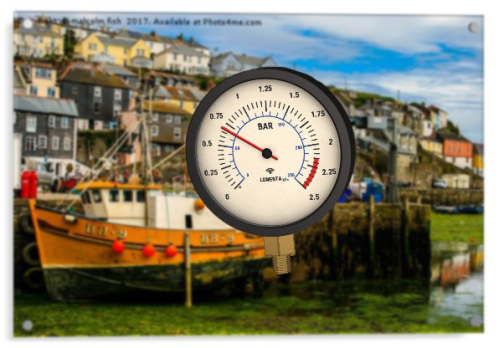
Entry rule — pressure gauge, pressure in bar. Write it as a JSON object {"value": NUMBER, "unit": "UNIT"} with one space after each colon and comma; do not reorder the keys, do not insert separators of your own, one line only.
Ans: {"value": 0.7, "unit": "bar"}
